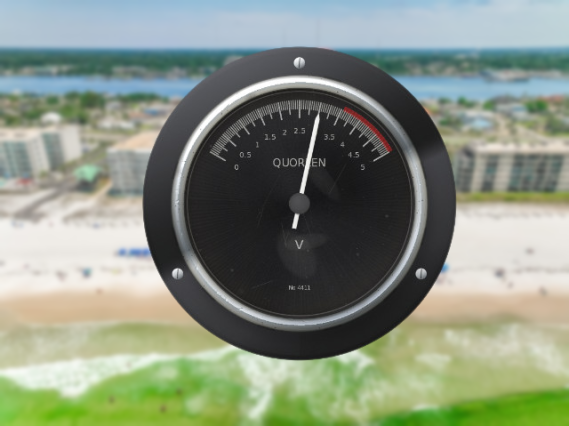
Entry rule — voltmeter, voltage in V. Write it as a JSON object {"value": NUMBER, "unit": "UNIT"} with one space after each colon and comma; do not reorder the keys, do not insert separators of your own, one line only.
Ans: {"value": 3, "unit": "V"}
